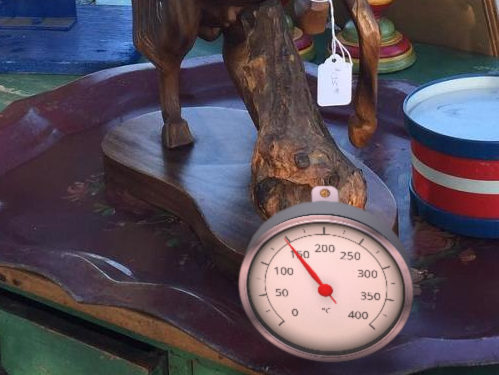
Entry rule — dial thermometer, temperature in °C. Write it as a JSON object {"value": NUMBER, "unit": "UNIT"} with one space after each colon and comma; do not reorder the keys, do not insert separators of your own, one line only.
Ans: {"value": 150, "unit": "°C"}
